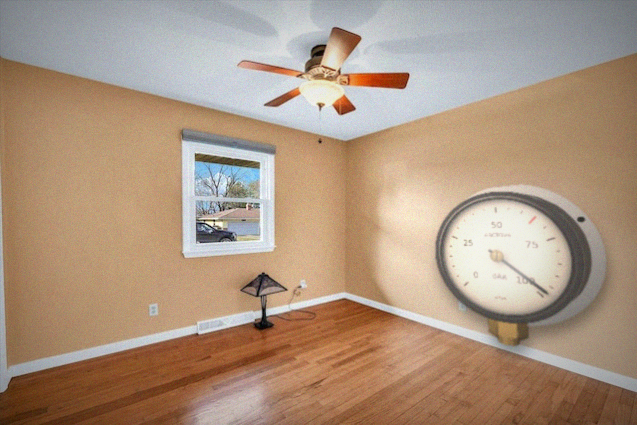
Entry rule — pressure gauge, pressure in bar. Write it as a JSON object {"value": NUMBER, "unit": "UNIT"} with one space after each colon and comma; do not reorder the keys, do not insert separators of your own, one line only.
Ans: {"value": 97.5, "unit": "bar"}
